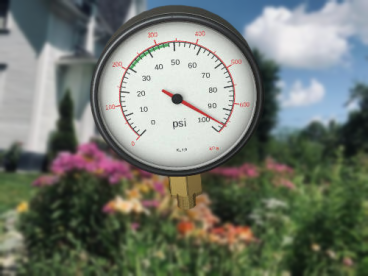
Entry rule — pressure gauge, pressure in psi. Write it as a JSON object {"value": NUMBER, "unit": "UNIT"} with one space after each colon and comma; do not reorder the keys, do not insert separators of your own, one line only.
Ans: {"value": 96, "unit": "psi"}
